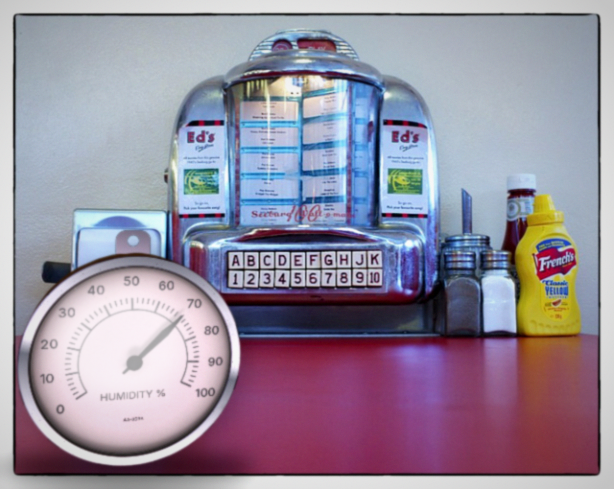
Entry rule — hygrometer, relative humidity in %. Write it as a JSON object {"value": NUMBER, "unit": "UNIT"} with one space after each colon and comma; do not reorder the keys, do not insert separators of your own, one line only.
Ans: {"value": 70, "unit": "%"}
